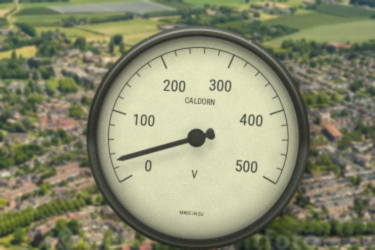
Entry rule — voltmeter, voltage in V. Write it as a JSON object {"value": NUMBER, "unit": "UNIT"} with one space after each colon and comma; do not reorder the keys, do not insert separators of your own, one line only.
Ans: {"value": 30, "unit": "V"}
